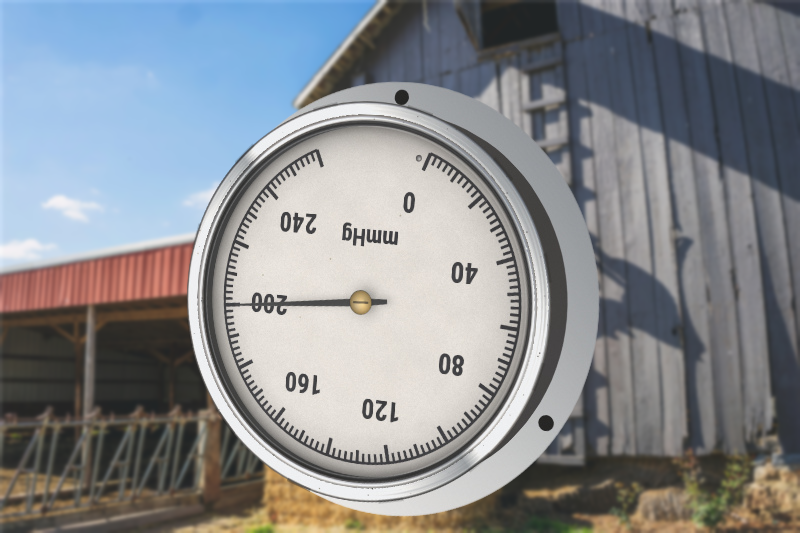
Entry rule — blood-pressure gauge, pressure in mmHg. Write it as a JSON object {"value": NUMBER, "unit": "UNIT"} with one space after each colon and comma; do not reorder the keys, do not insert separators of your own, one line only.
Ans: {"value": 200, "unit": "mmHg"}
